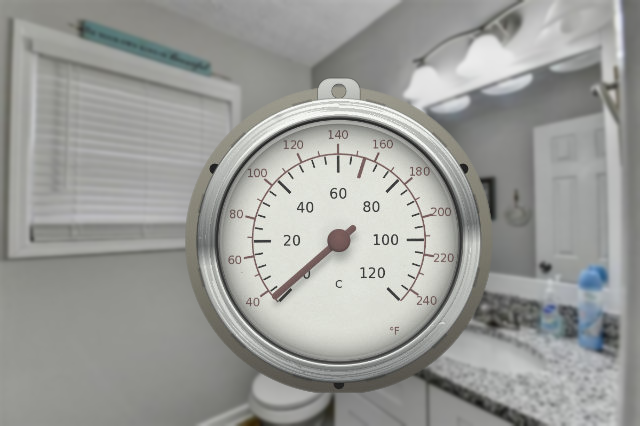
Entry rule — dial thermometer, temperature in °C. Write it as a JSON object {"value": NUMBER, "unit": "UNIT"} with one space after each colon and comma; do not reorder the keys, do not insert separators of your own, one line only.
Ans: {"value": 2, "unit": "°C"}
